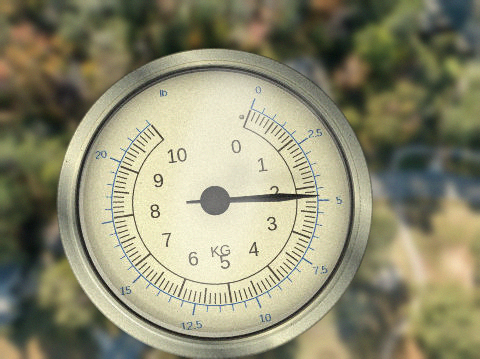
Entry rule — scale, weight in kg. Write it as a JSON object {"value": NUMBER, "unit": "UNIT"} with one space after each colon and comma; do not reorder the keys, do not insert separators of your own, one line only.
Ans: {"value": 2.2, "unit": "kg"}
